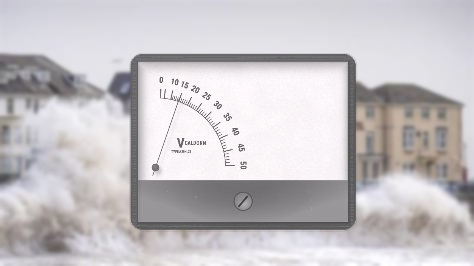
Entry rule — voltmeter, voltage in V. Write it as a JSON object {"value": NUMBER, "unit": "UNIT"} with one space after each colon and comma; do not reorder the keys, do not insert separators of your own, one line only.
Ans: {"value": 15, "unit": "V"}
